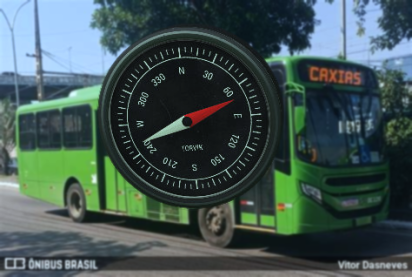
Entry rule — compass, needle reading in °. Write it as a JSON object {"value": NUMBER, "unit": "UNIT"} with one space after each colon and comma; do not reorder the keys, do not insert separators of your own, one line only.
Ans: {"value": 70, "unit": "°"}
